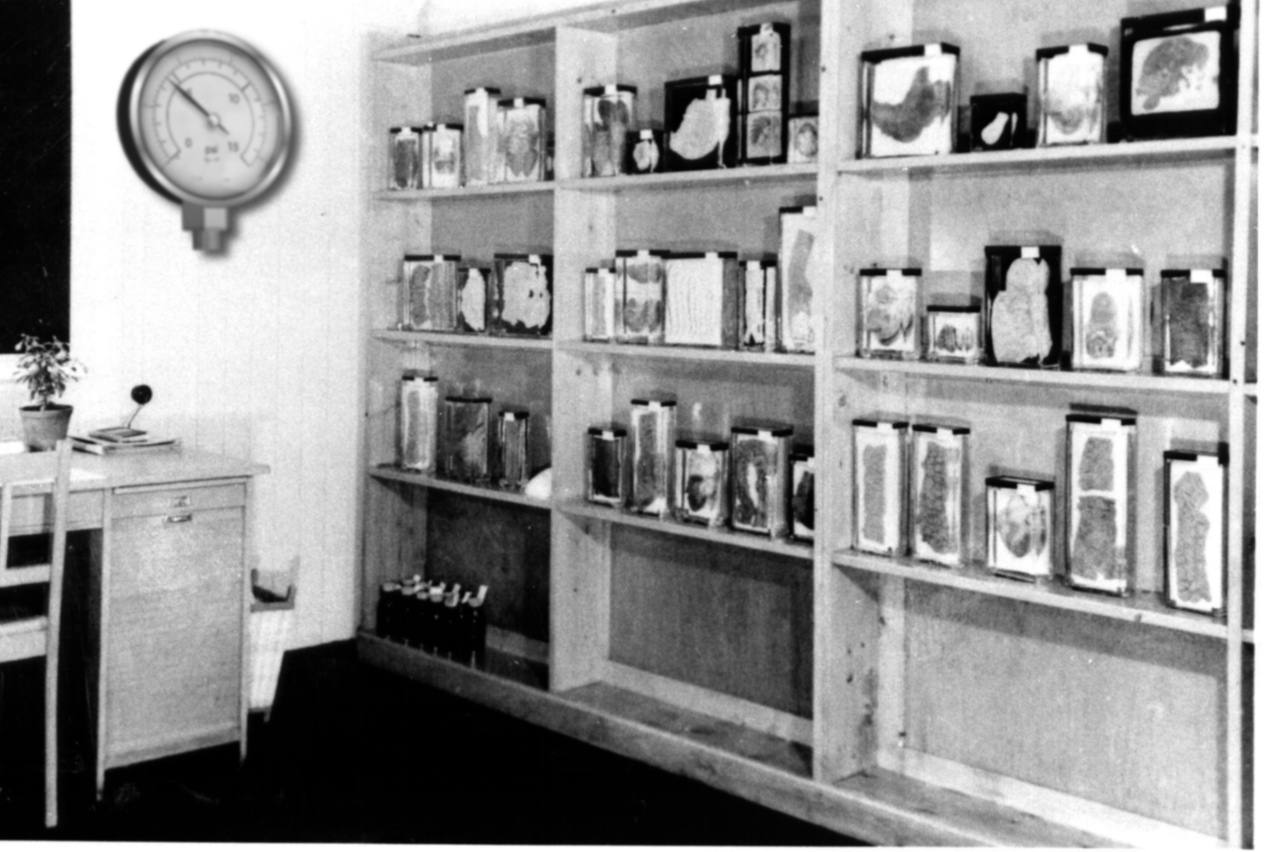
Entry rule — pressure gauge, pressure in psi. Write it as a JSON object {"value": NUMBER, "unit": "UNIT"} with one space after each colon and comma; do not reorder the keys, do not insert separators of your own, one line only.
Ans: {"value": 4.5, "unit": "psi"}
